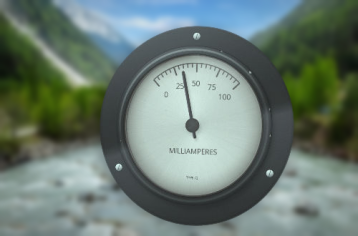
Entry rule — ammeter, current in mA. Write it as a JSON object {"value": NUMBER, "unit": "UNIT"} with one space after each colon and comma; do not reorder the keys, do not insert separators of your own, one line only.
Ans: {"value": 35, "unit": "mA"}
